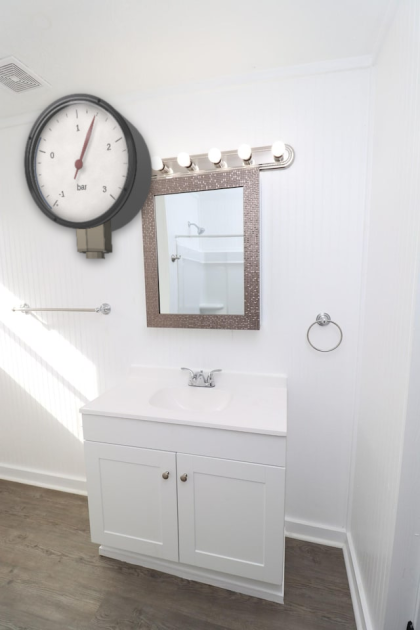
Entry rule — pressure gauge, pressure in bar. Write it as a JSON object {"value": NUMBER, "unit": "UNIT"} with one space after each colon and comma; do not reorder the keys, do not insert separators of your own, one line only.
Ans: {"value": 1.4, "unit": "bar"}
